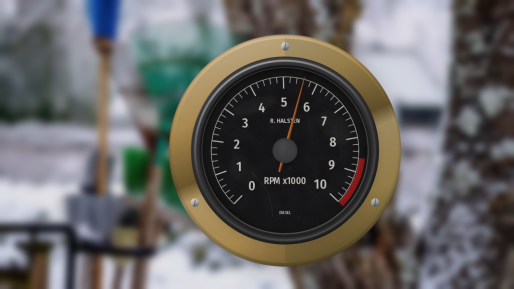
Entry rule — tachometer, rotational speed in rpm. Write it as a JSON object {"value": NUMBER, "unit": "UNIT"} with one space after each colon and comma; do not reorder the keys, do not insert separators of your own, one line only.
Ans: {"value": 5600, "unit": "rpm"}
